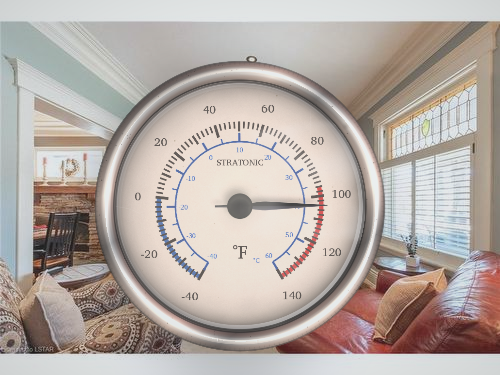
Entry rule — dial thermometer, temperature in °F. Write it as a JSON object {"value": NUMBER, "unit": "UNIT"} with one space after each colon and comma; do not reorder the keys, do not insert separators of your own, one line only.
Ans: {"value": 104, "unit": "°F"}
